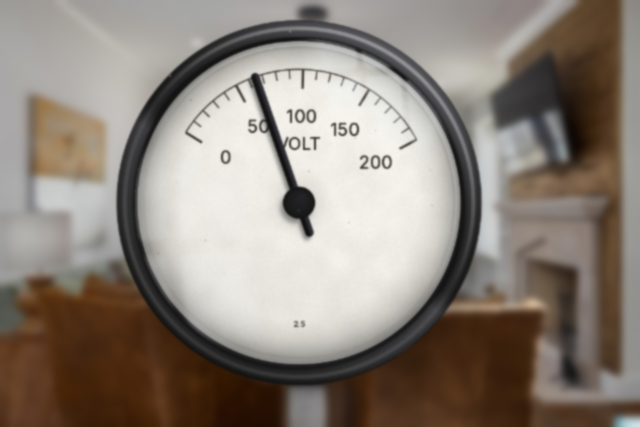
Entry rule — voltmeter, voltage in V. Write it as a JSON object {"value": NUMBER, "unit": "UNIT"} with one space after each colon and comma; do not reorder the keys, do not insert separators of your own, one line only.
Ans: {"value": 65, "unit": "V"}
